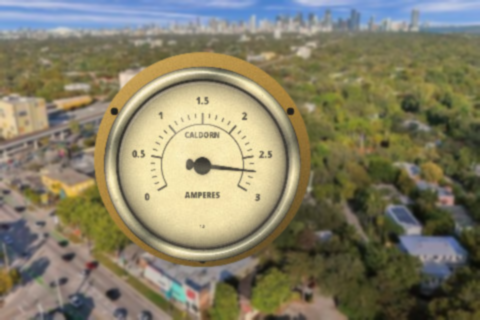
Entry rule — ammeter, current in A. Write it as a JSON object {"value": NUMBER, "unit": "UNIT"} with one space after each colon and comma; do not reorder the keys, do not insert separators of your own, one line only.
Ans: {"value": 2.7, "unit": "A"}
